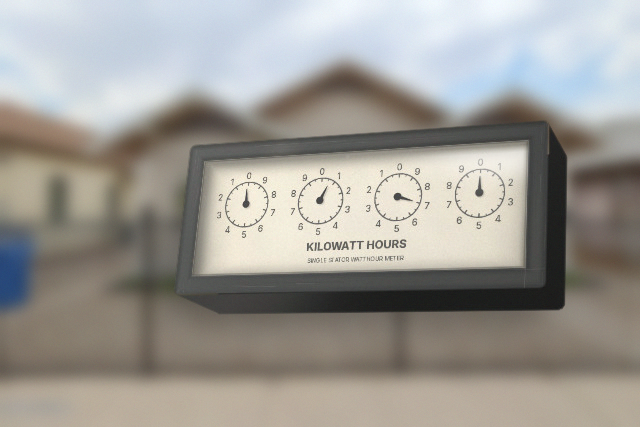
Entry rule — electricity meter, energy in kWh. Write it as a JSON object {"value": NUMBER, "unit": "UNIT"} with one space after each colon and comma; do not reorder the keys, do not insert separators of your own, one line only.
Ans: {"value": 70, "unit": "kWh"}
